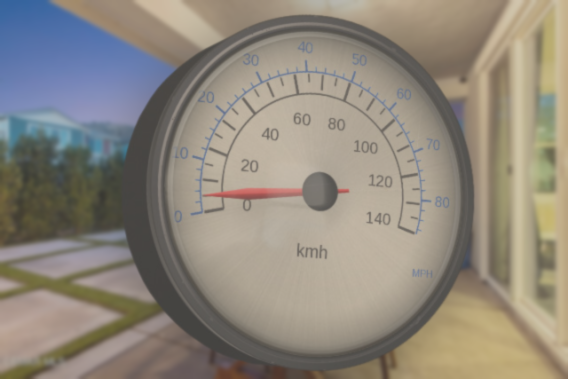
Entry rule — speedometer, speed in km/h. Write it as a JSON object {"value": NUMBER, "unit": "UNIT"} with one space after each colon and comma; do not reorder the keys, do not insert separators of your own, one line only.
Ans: {"value": 5, "unit": "km/h"}
